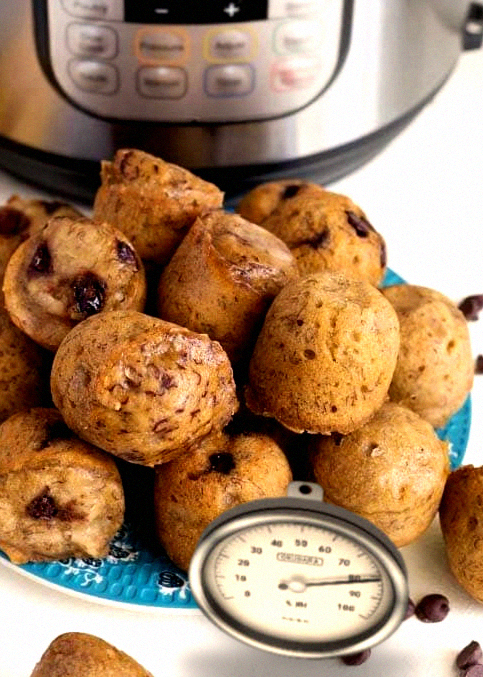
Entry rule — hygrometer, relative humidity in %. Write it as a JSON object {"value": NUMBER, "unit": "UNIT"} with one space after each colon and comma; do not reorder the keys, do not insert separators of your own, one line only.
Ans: {"value": 80, "unit": "%"}
